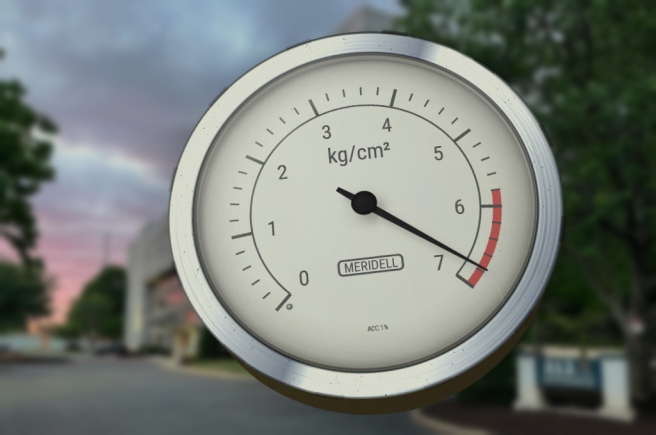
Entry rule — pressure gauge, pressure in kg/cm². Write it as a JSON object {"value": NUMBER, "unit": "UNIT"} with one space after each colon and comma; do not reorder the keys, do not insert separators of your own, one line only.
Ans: {"value": 6.8, "unit": "kg/cm²"}
